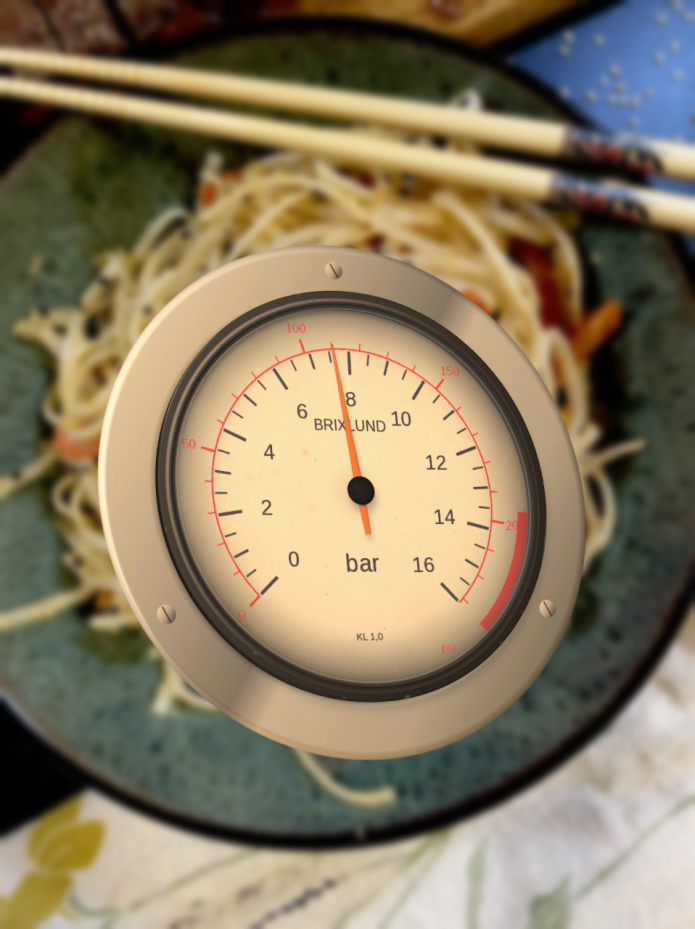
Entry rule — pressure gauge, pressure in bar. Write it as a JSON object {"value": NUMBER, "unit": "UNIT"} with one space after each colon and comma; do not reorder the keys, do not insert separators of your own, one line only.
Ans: {"value": 7.5, "unit": "bar"}
